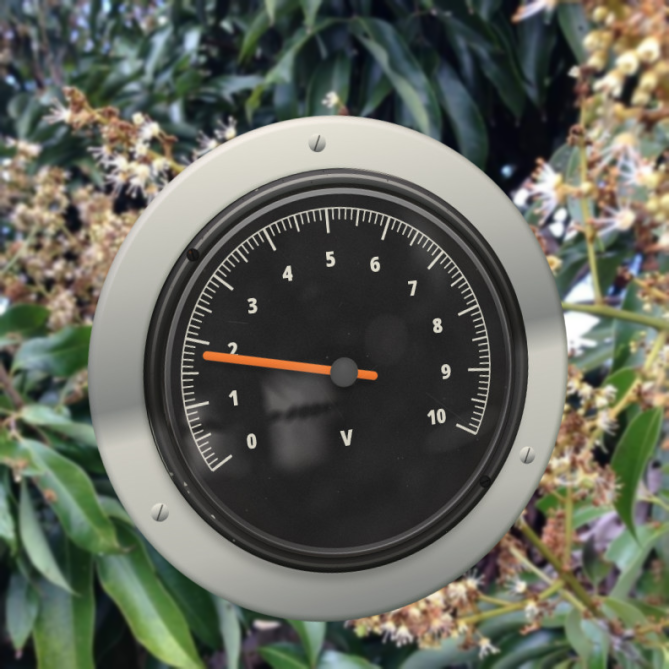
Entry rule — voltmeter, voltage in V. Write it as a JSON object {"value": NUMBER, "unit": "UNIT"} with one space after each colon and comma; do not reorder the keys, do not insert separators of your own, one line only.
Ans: {"value": 1.8, "unit": "V"}
